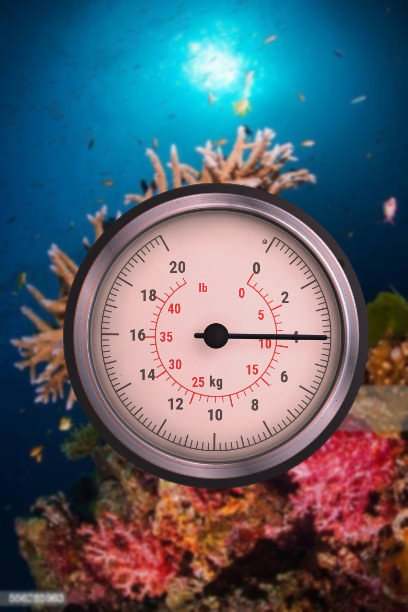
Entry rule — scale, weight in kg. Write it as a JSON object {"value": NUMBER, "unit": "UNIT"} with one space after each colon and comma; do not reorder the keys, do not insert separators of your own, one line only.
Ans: {"value": 4, "unit": "kg"}
